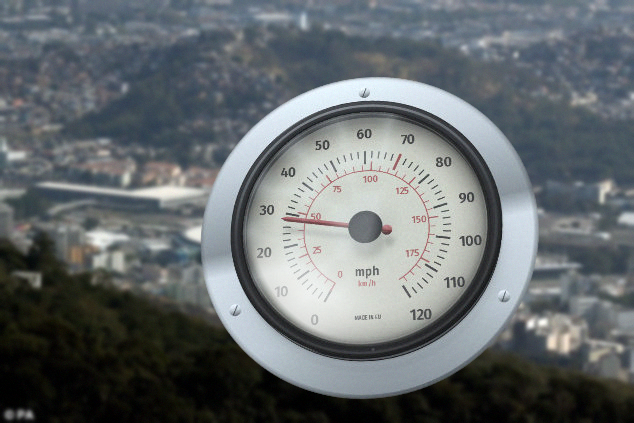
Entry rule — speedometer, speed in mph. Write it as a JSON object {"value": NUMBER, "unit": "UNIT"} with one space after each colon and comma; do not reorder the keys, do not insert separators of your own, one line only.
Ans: {"value": 28, "unit": "mph"}
